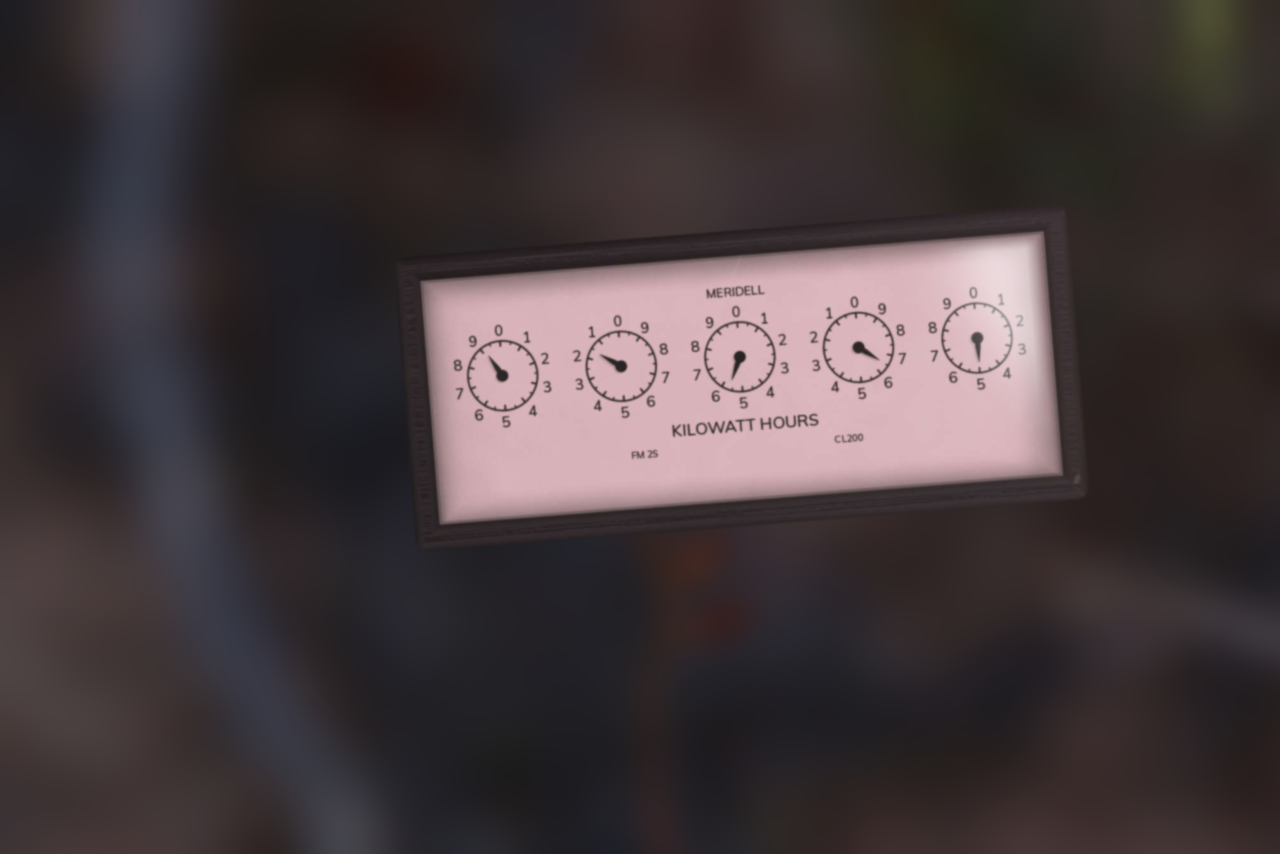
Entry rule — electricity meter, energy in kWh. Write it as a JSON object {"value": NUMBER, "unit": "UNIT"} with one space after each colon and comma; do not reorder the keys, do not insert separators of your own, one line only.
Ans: {"value": 91565, "unit": "kWh"}
